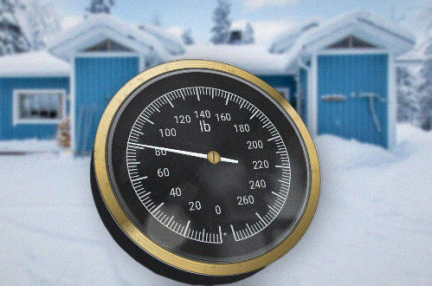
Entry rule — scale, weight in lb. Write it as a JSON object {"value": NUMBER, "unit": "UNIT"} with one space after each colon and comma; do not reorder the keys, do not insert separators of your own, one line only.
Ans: {"value": 80, "unit": "lb"}
